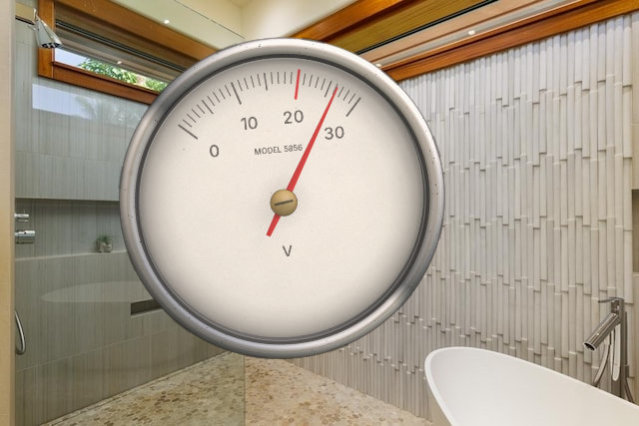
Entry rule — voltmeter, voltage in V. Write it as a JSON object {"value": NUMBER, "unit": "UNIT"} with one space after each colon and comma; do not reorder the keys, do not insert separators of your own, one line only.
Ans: {"value": 26, "unit": "V"}
